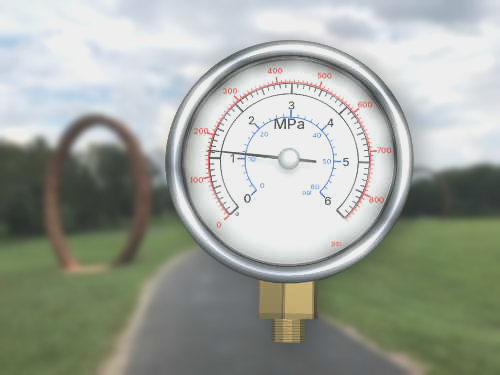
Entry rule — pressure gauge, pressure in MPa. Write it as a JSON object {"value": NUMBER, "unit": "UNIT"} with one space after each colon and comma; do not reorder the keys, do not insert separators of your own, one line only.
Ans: {"value": 1.1, "unit": "MPa"}
